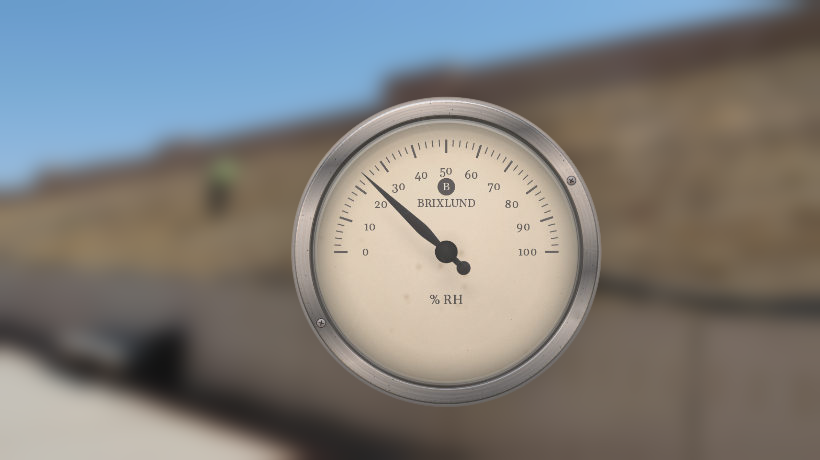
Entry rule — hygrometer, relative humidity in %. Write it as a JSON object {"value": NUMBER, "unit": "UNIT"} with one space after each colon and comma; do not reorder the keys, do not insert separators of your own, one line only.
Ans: {"value": 24, "unit": "%"}
